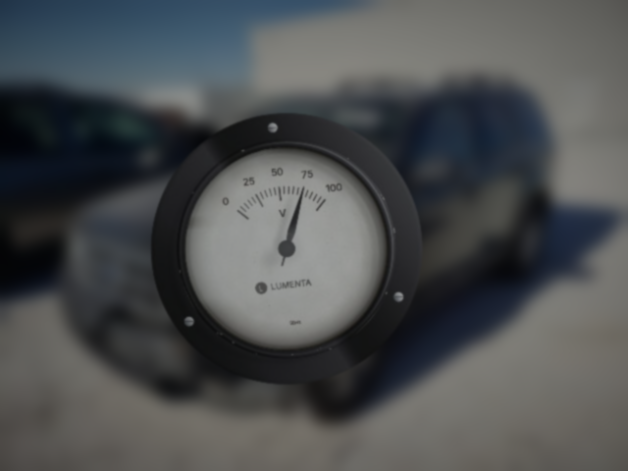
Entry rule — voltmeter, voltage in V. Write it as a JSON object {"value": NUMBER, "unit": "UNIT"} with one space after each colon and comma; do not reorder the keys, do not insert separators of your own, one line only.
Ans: {"value": 75, "unit": "V"}
